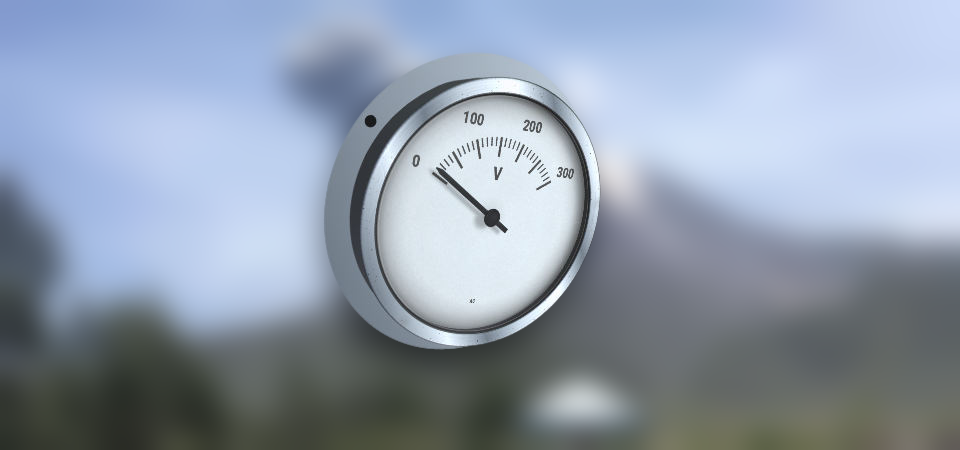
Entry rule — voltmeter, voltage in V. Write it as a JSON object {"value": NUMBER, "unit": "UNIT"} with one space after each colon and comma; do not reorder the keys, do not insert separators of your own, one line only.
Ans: {"value": 10, "unit": "V"}
